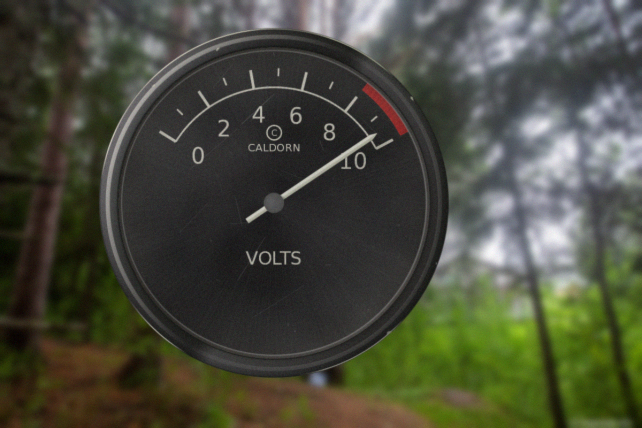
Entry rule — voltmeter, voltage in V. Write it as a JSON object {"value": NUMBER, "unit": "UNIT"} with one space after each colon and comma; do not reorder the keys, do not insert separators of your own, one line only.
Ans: {"value": 9.5, "unit": "V"}
